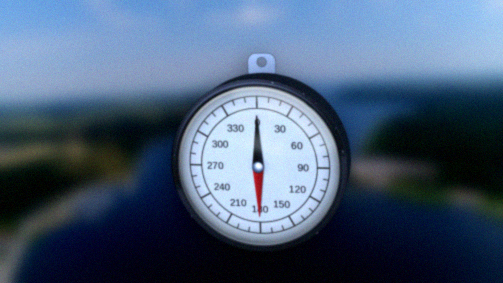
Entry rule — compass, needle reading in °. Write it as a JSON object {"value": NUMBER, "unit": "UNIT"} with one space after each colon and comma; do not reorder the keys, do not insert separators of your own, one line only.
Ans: {"value": 180, "unit": "°"}
